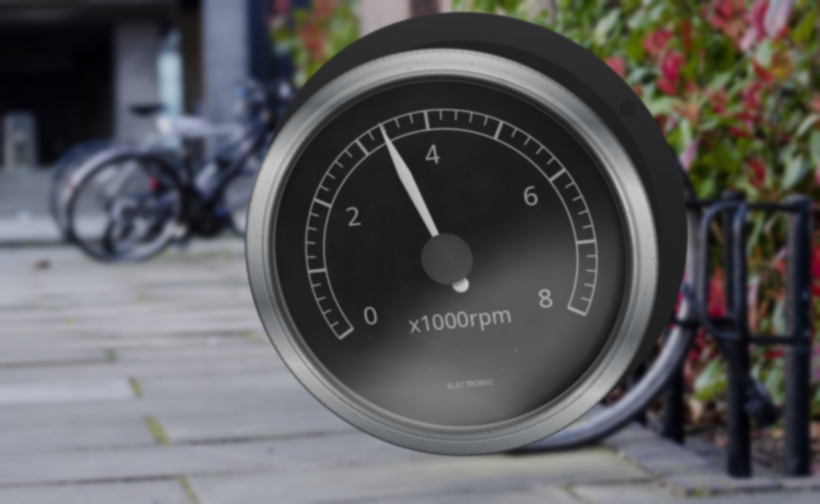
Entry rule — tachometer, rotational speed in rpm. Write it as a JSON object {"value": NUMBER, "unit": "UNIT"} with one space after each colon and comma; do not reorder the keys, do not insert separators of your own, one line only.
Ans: {"value": 3400, "unit": "rpm"}
